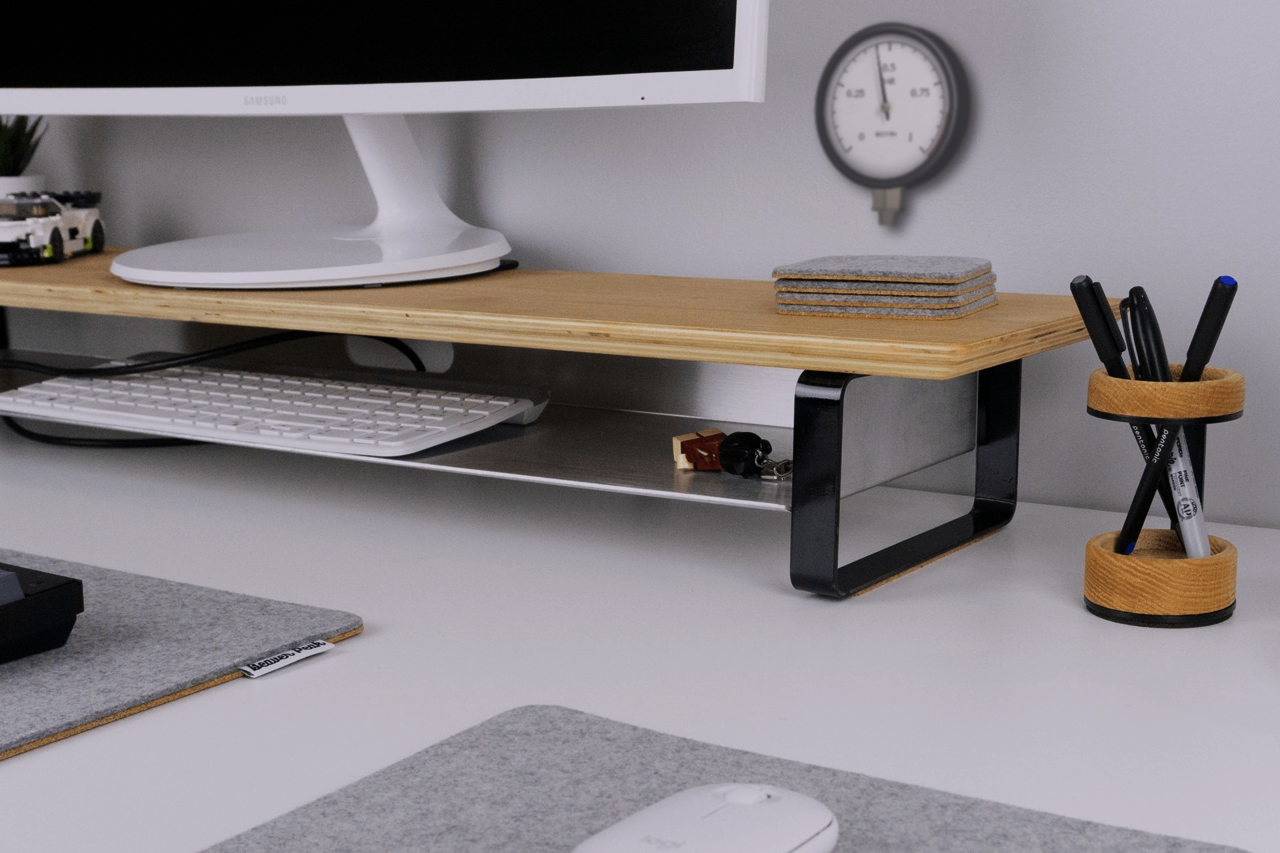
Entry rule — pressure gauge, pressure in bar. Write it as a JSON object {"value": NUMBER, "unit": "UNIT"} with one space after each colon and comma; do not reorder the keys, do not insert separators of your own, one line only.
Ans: {"value": 0.45, "unit": "bar"}
